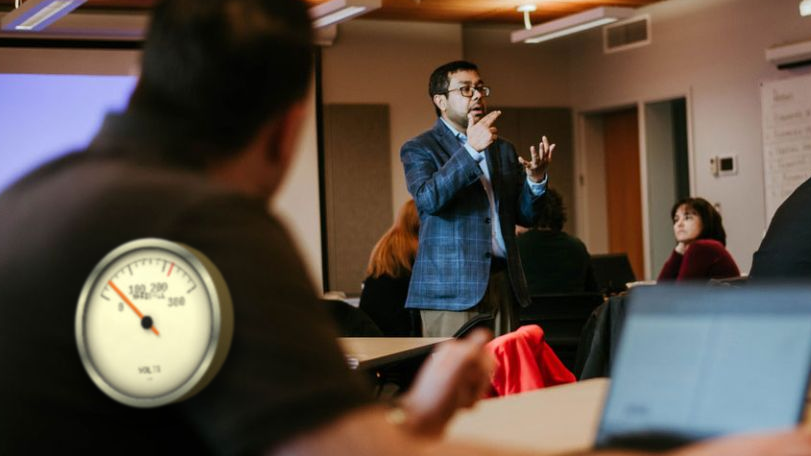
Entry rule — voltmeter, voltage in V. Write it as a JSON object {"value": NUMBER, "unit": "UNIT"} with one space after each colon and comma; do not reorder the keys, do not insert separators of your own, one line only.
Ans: {"value": 40, "unit": "V"}
